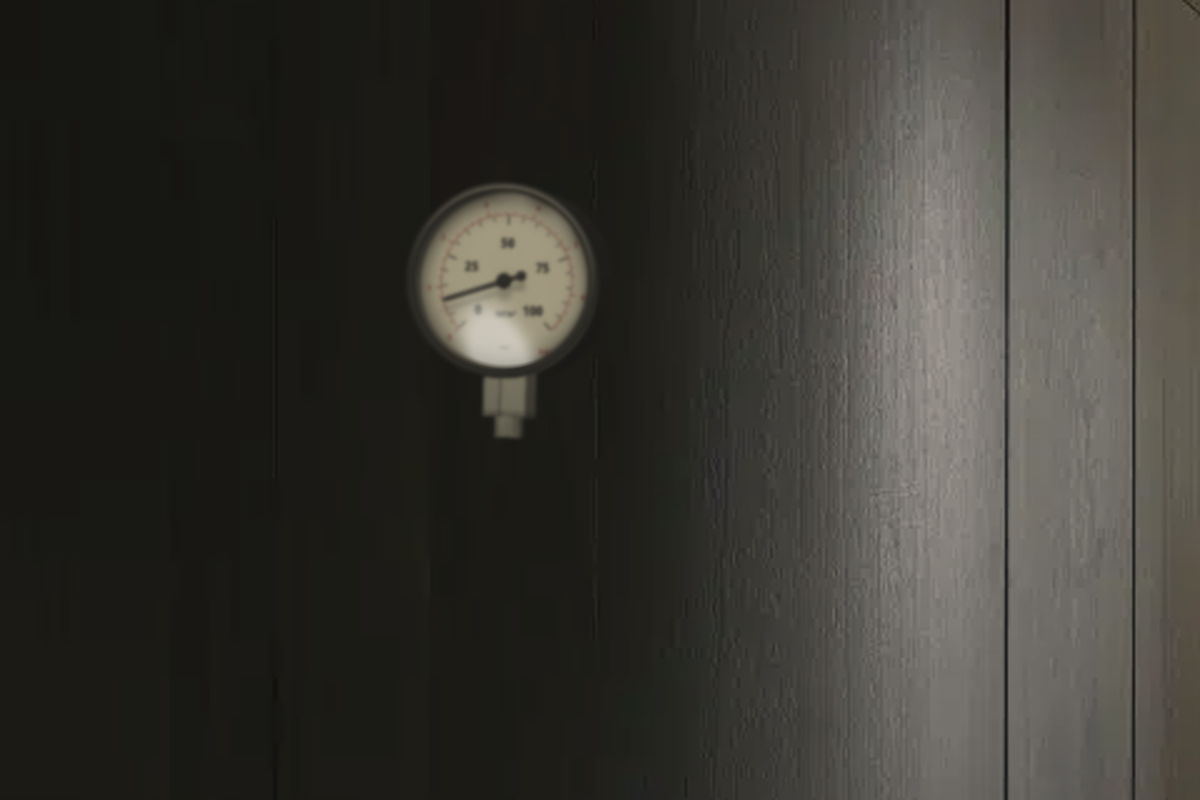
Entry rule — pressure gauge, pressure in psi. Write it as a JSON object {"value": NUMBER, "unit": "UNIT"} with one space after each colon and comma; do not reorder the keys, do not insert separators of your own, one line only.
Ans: {"value": 10, "unit": "psi"}
